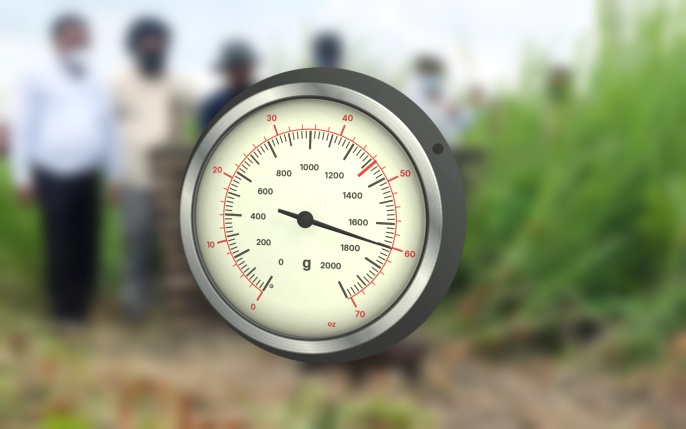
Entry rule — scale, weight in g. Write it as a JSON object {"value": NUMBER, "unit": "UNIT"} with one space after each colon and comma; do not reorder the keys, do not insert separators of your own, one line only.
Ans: {"value": 1700, "unit": "g"}
